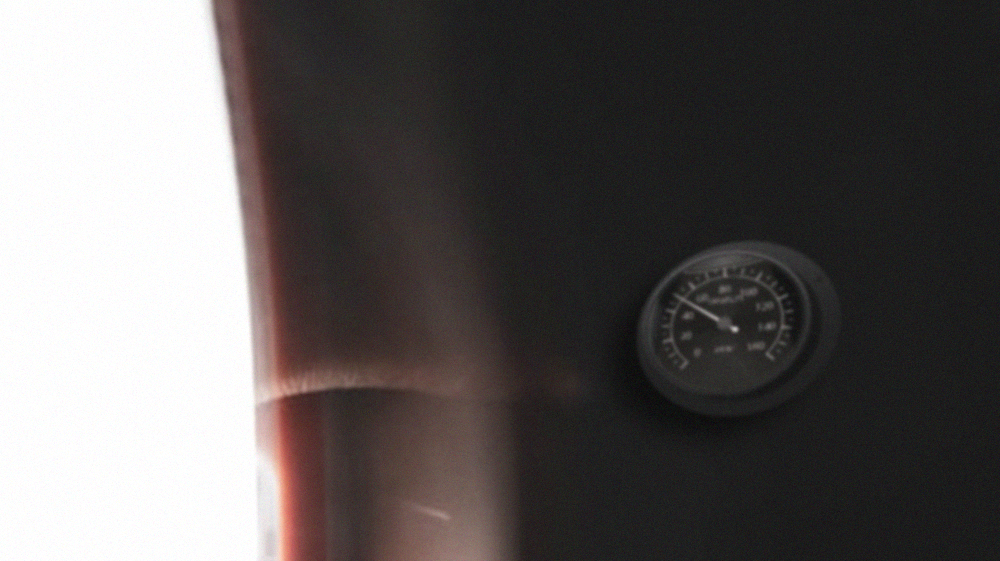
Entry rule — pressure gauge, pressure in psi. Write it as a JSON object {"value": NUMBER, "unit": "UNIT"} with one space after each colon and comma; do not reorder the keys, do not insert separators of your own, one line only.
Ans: {"value": 50, "unit": "psi"}
